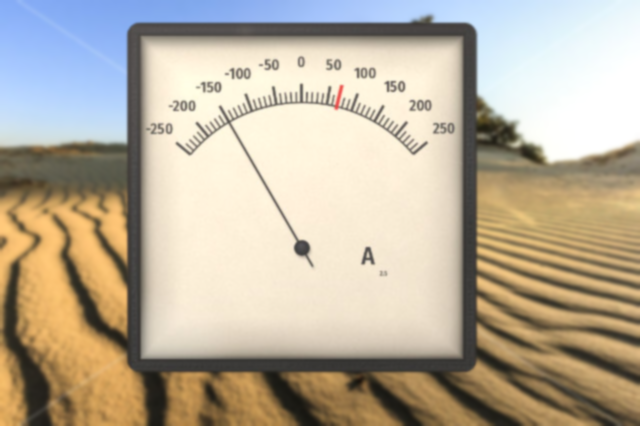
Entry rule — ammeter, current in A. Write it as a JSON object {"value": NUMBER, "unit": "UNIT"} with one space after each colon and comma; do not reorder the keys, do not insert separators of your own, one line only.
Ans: {"value": -150, "unit": "A"}
